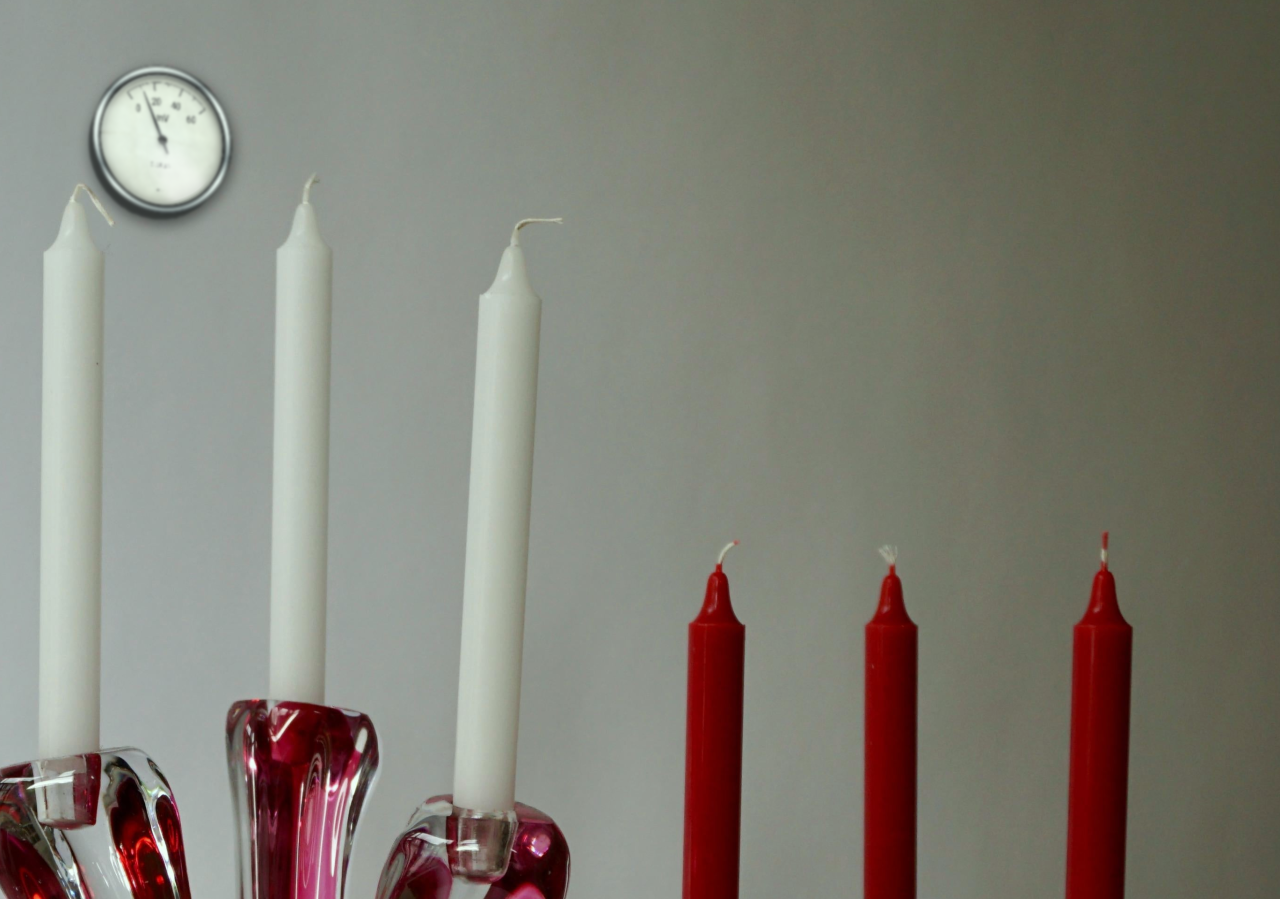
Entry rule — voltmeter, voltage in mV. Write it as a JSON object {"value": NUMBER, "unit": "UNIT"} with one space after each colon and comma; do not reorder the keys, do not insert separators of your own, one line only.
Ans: {"value": 10, "unit": "mV"}
